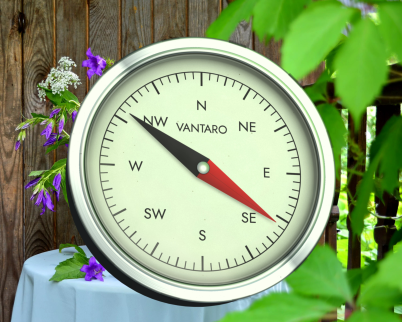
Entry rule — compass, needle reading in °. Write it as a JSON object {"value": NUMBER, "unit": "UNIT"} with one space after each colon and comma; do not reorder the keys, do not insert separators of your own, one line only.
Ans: {"value": 125, "unit": "°"}
